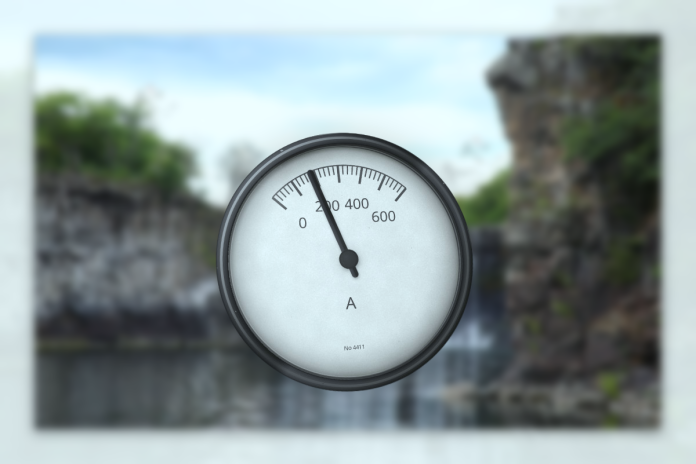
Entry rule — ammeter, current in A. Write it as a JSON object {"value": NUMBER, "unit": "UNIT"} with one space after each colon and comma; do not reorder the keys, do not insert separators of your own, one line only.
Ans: {"value": 180, "unit": "A"}
